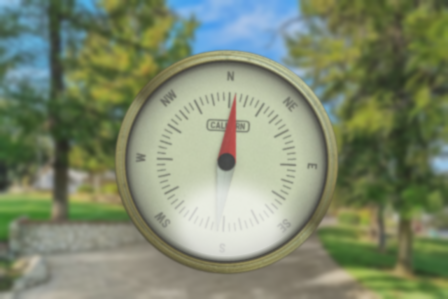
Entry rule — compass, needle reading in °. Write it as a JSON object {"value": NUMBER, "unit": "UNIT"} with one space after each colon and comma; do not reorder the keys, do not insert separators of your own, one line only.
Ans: {"value": 5, "unit": "°"}
